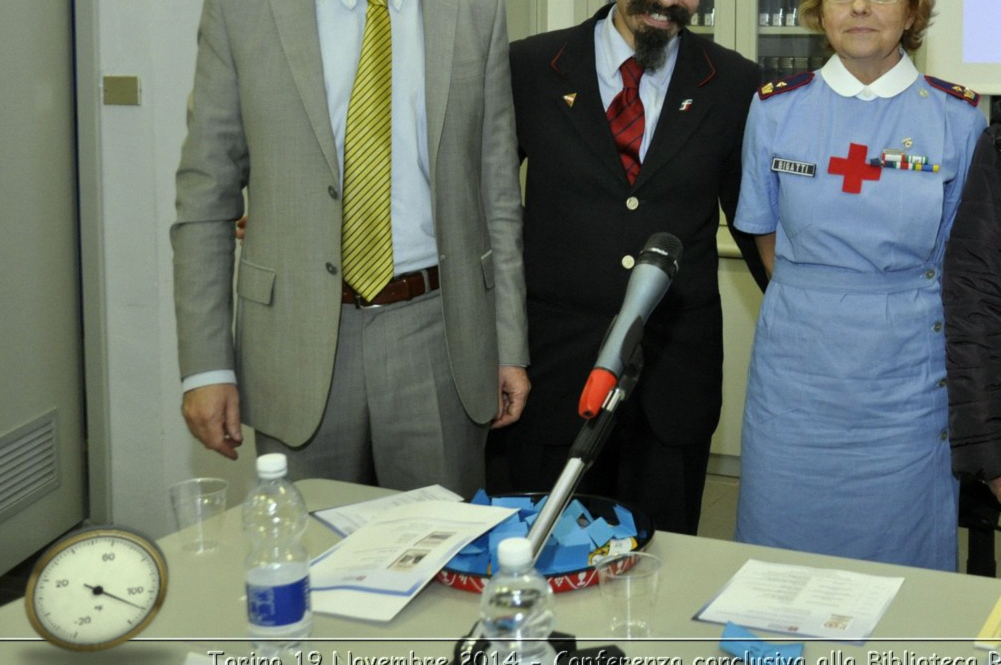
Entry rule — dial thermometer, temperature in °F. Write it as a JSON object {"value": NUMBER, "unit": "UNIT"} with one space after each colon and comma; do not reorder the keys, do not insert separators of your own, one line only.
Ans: {"value": 110, "unit": "°F"}
